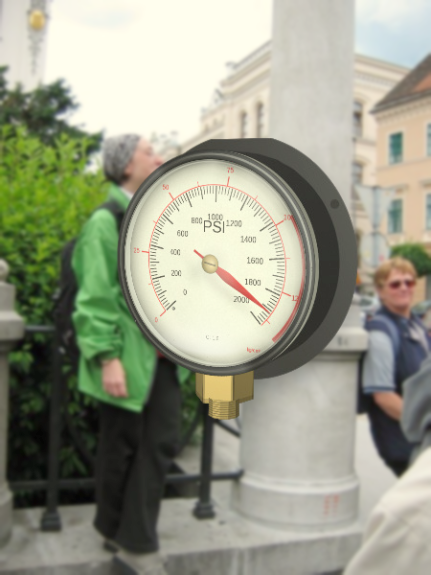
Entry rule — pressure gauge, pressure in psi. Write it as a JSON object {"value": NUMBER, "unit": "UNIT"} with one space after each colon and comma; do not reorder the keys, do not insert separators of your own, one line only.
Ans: {"value": 1900, "unit": "psi"}
